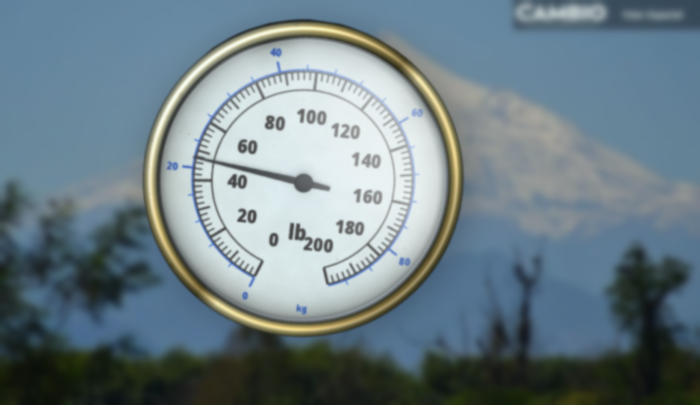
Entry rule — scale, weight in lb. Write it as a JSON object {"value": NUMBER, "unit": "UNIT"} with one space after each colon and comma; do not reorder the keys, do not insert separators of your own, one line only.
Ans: {"value": 48, "unit": "lb"}
